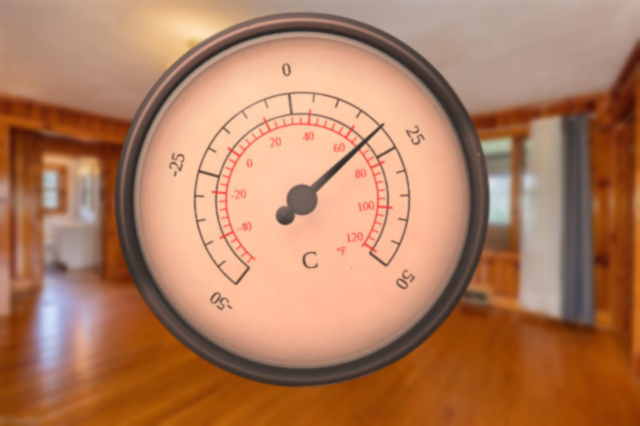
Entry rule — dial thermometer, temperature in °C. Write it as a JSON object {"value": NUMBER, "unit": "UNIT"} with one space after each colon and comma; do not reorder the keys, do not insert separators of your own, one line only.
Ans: {"value": 20, "unit": "°C"}
